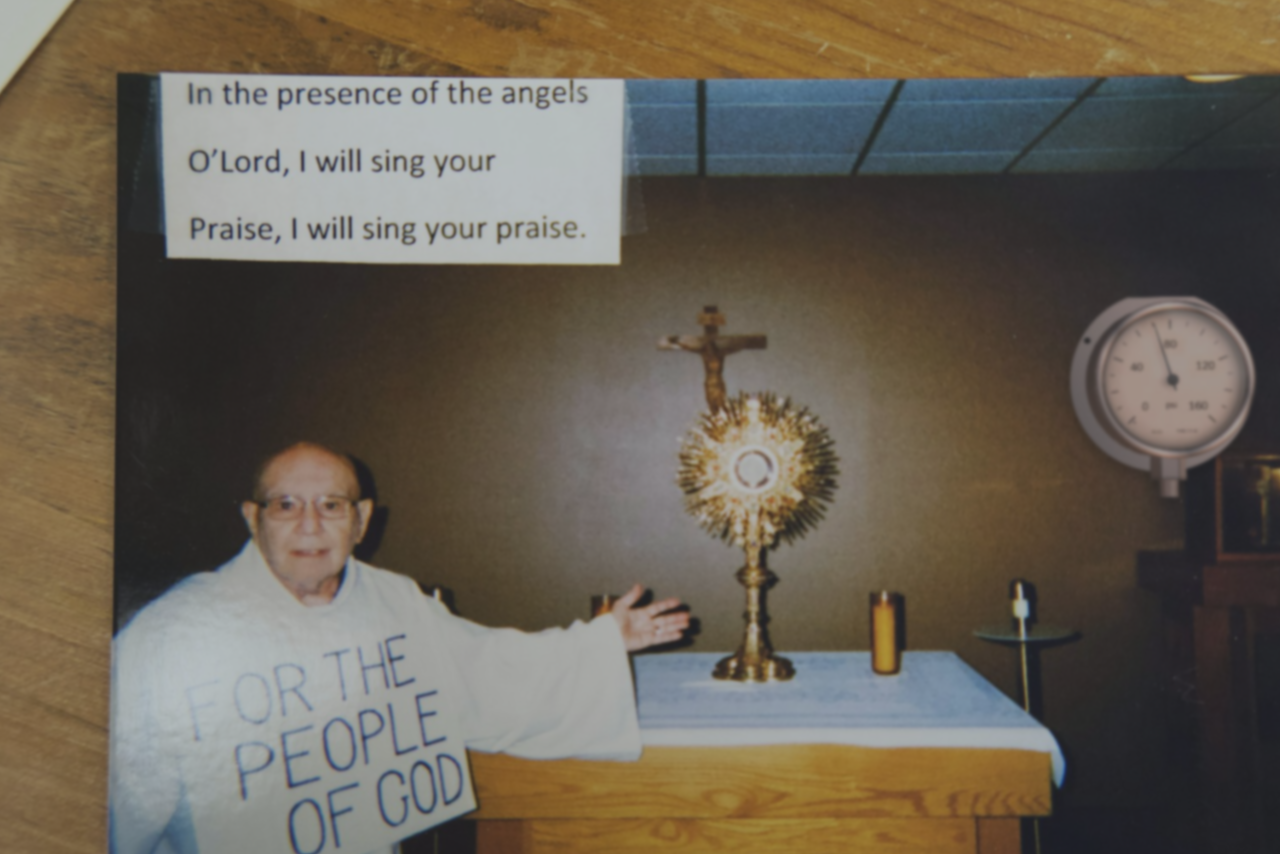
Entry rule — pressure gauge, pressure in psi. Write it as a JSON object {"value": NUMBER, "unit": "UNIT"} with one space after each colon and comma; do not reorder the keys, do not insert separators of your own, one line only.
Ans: {"value": 70, "unit": "psi"}
